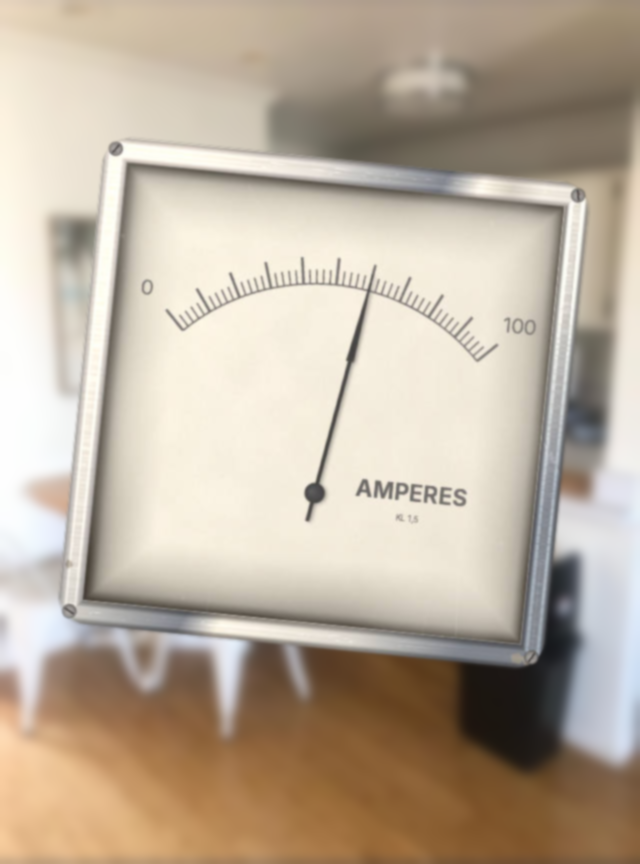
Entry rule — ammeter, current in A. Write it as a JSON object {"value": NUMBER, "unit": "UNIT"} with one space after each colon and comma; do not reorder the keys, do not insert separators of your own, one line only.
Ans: {"value": 60, "unit": "A"}
